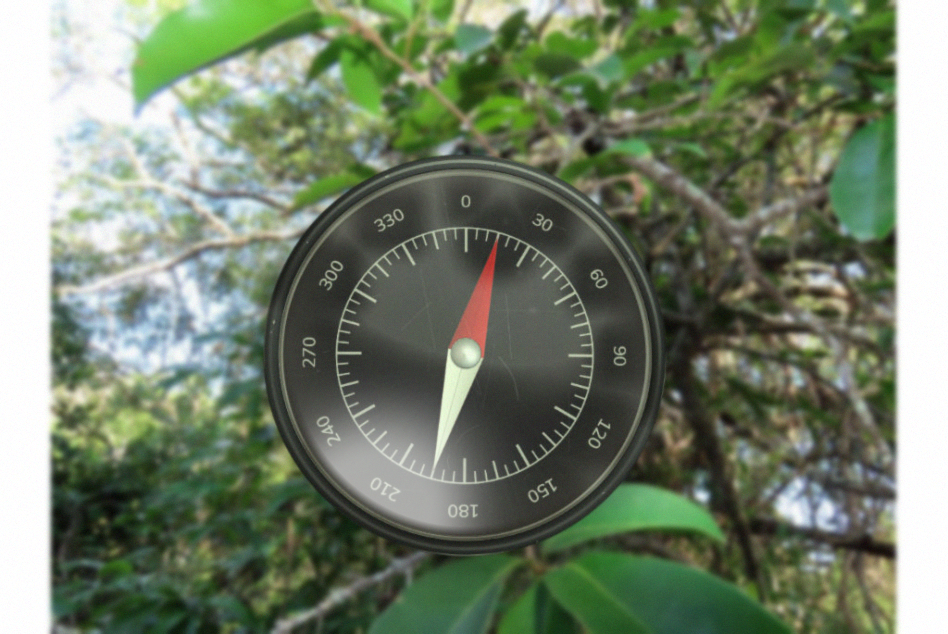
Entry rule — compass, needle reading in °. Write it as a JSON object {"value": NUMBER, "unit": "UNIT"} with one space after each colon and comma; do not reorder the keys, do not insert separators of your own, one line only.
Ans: {"value": 15, "unit": "°"}
